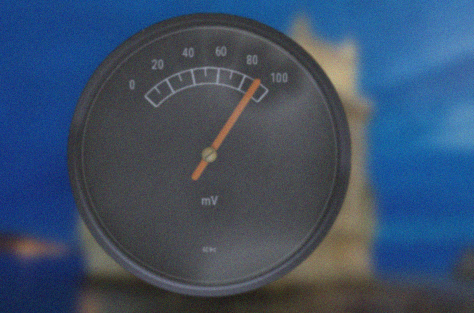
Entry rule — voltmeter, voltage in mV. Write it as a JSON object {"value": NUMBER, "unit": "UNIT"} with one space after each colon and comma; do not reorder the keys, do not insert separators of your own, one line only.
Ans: {"value": 90, "unit": "mV"}
